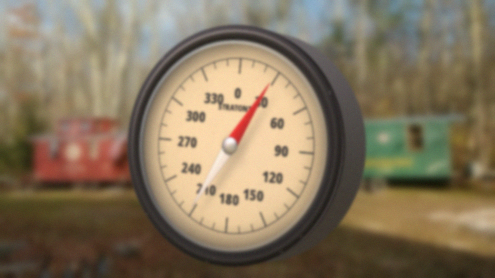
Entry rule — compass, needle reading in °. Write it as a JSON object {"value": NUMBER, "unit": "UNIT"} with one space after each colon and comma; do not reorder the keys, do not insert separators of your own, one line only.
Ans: {"value": 30, "unit": "°"}
